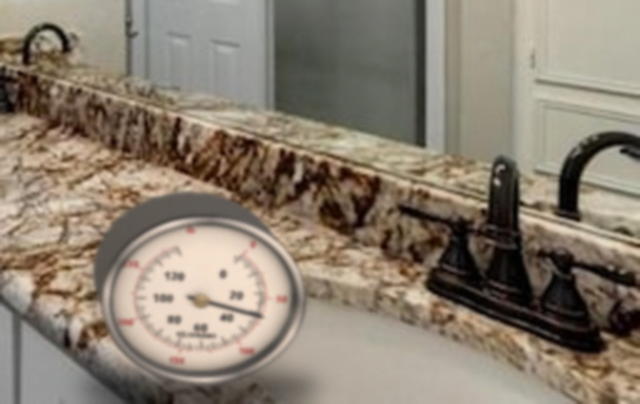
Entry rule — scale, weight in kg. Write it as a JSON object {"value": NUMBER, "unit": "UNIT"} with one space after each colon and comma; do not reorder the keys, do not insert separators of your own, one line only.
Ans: {"value": 30, "unit": "kg"}
